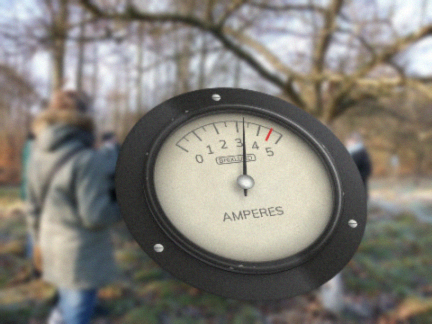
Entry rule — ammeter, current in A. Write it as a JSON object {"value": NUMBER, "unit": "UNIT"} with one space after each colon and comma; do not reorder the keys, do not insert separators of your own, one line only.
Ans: {"value": 3.25, "unit": "A"}
